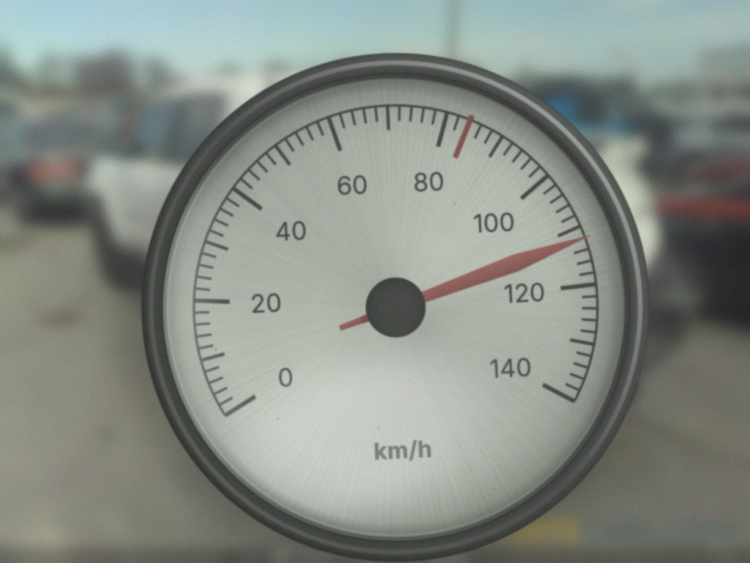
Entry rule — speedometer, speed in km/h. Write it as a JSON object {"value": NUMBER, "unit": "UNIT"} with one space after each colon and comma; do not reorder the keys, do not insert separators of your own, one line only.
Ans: {"value": 112, "unit": "km/h"}
